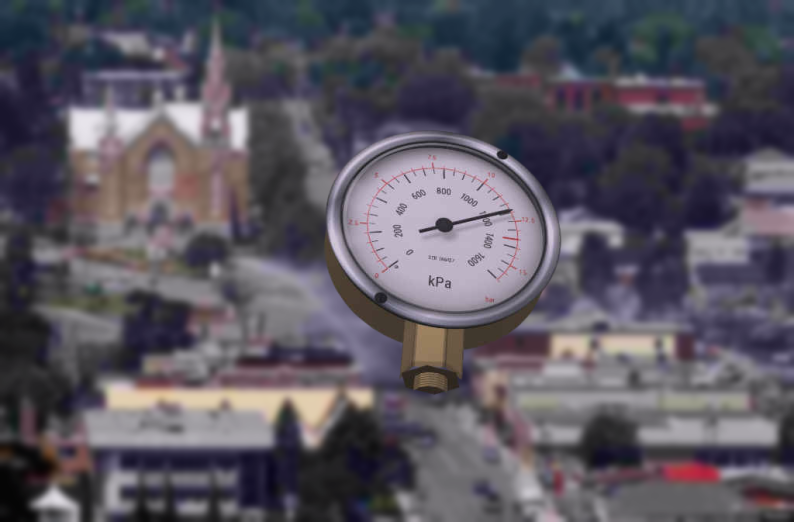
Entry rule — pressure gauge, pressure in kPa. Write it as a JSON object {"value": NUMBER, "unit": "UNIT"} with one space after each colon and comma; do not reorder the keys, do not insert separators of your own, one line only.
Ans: {"value": 1200, "unit": "kPa"}
